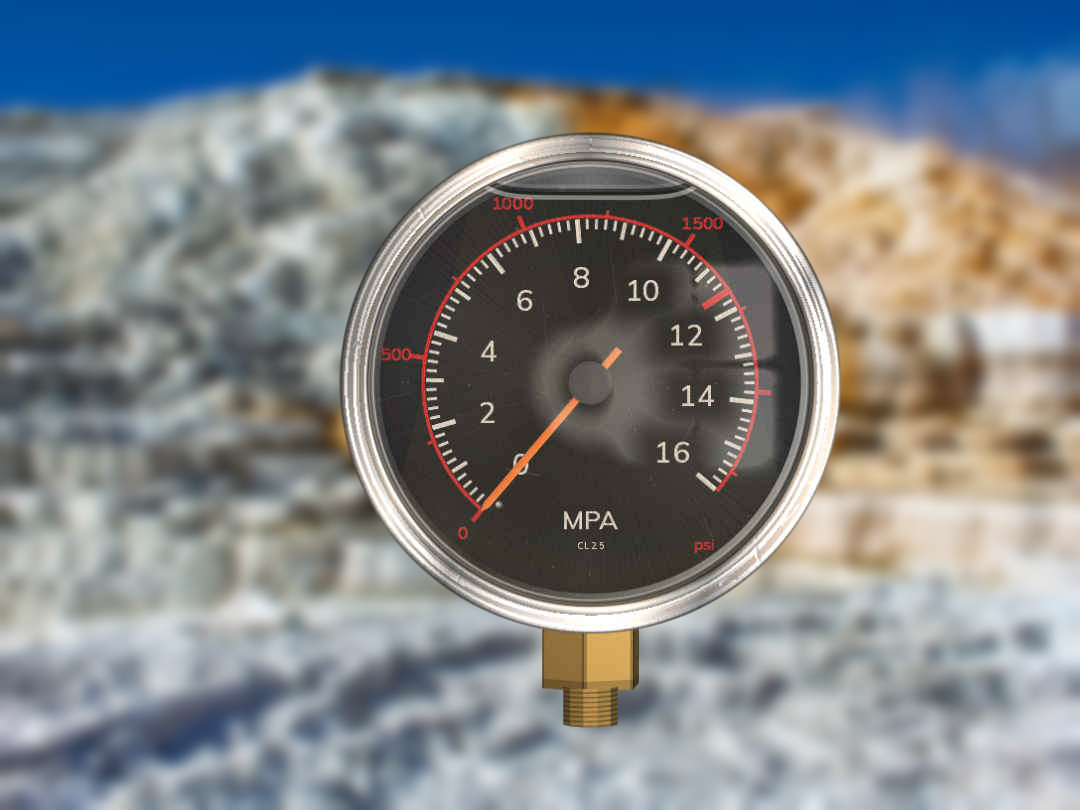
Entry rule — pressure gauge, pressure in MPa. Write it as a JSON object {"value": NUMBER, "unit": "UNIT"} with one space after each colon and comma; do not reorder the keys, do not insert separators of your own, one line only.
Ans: {"value": 0, "unit": "MPa"}
